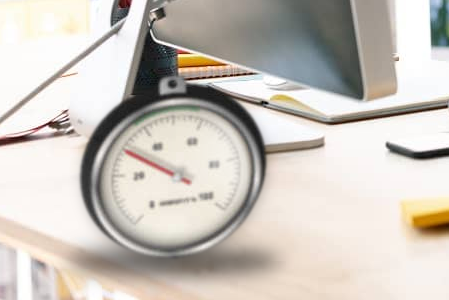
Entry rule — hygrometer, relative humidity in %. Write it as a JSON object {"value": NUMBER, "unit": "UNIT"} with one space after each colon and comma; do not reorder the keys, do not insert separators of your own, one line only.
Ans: {"value": 30, "unit": "%"}
